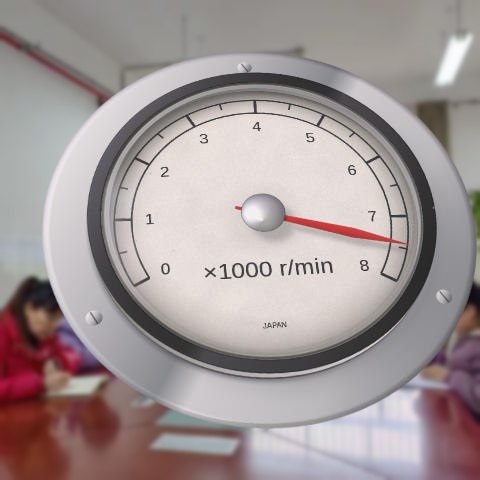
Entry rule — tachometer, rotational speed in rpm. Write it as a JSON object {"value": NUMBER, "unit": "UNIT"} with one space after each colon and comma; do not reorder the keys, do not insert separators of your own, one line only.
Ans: {"value": 7500, "unit": "rpm"}
